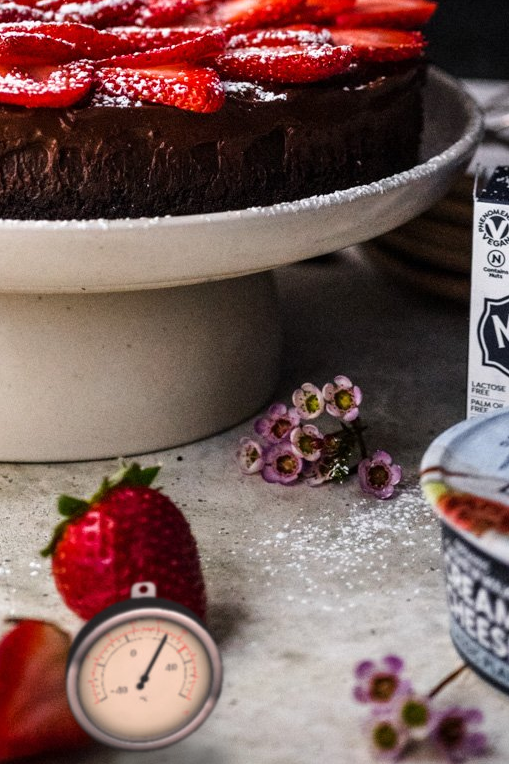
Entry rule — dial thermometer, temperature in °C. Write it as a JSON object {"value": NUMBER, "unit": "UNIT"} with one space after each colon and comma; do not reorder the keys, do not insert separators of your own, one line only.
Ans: {"value": 20, "unit": "°C"}
